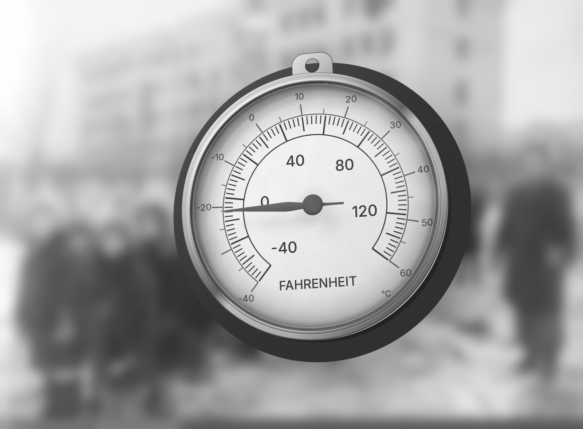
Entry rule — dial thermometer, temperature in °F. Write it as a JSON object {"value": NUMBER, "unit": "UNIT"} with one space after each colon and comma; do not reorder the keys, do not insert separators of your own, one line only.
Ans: {"value": -6, "unit": "°F"}
